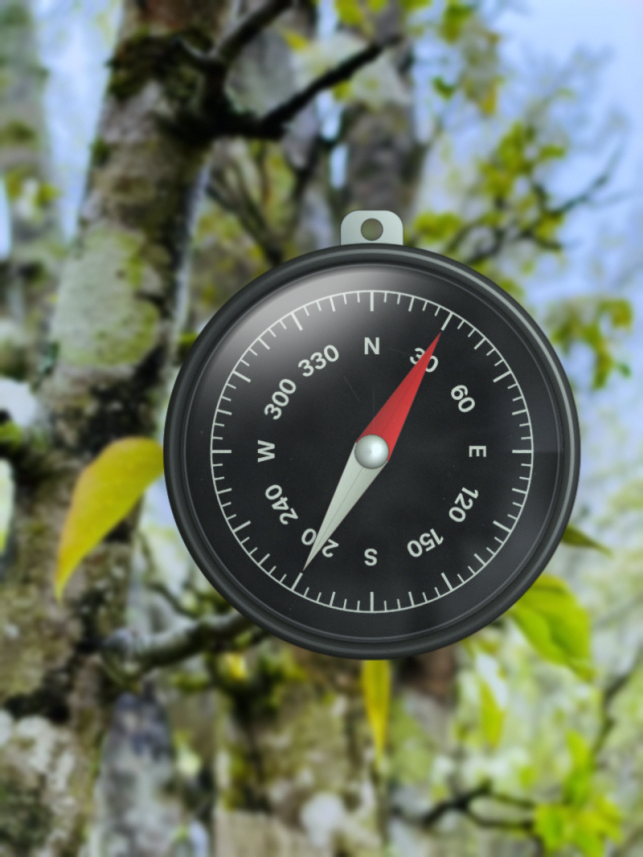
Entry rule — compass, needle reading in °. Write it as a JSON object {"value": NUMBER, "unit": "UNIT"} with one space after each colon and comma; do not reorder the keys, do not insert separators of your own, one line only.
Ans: {"value": 30, "unit": "°"}
